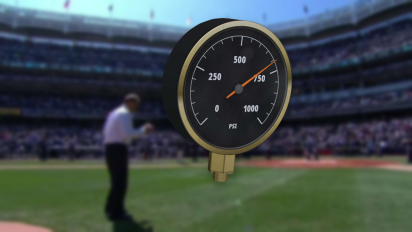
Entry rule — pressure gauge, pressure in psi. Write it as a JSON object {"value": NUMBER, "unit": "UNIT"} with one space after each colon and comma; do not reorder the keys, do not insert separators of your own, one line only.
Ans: {"value": 700, "unit": "psi"}
